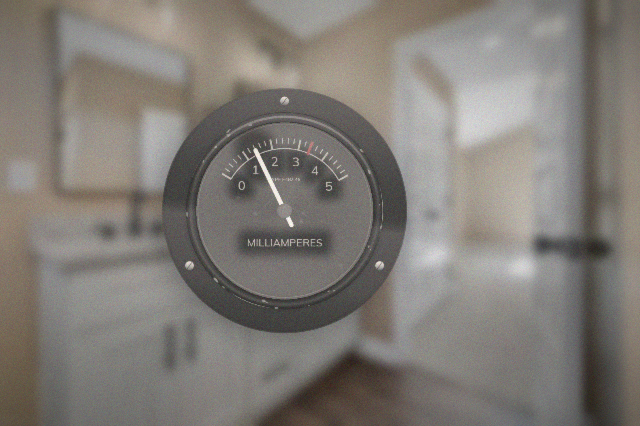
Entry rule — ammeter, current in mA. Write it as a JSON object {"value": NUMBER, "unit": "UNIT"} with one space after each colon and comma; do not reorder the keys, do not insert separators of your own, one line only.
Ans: {"value": 1.4, "unit": "mA"}
